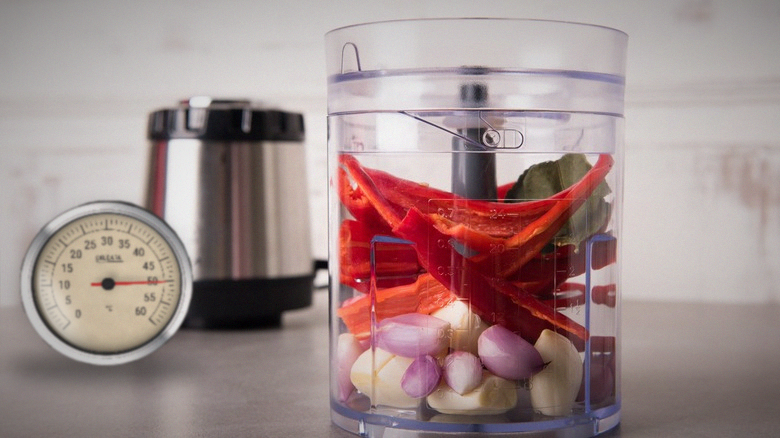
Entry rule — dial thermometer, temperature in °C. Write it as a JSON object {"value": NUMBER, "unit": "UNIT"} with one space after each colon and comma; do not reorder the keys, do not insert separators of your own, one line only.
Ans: {"value": 50, "unit": "°C"}
